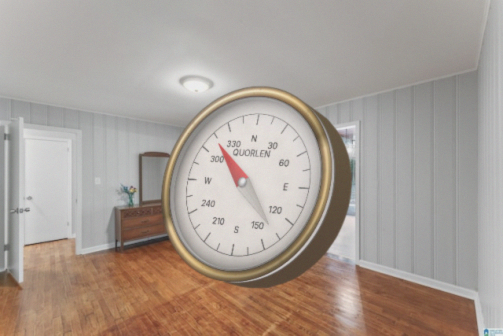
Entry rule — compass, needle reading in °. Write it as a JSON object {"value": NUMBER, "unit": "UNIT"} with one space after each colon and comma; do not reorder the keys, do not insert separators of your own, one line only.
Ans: {"value": 315, "unit": "°"}
